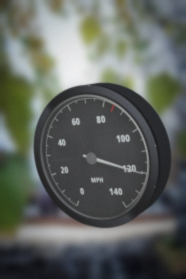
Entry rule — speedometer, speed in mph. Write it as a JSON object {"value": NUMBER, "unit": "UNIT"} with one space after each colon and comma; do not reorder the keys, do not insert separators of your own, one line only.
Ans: {"value": 120, "unit": "mph"}
